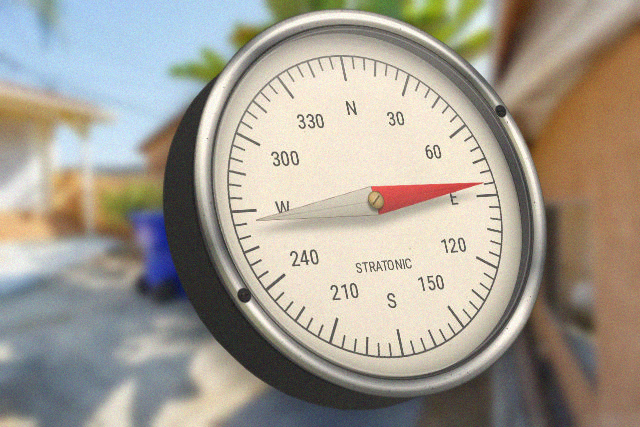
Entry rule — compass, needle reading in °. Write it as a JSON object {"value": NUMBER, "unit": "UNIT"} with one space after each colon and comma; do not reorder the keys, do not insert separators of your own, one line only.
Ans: {"value": 85, "unit": "°"}
